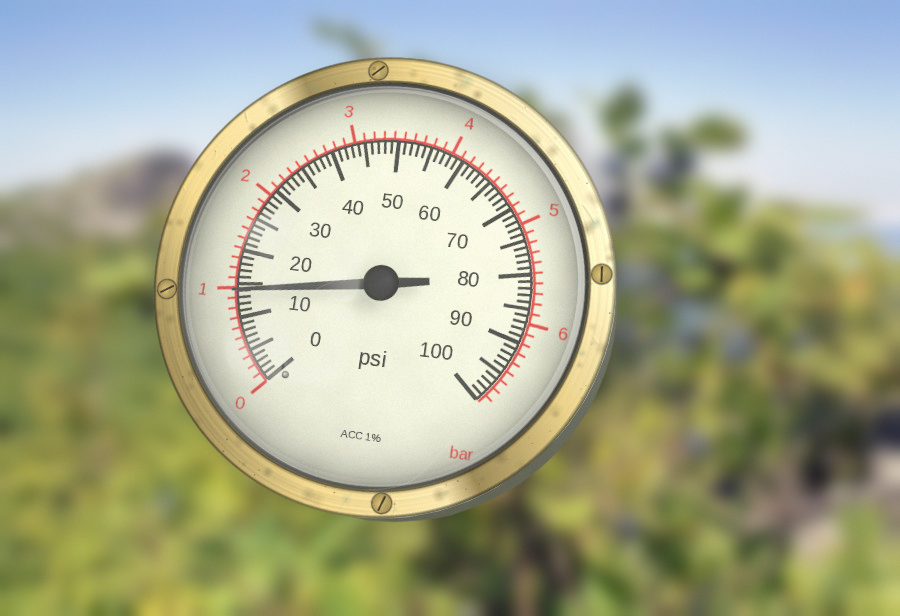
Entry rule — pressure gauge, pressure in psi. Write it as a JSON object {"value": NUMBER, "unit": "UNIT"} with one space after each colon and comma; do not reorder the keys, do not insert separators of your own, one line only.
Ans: {"value": 14, "unit": "psi"}
